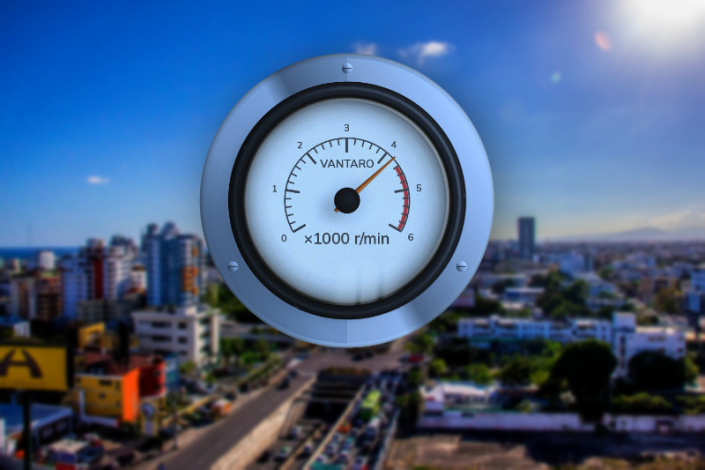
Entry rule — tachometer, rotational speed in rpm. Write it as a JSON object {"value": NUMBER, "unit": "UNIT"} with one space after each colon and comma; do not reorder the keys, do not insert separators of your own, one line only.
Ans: {"value": 4200, "unit": "rpm"}
